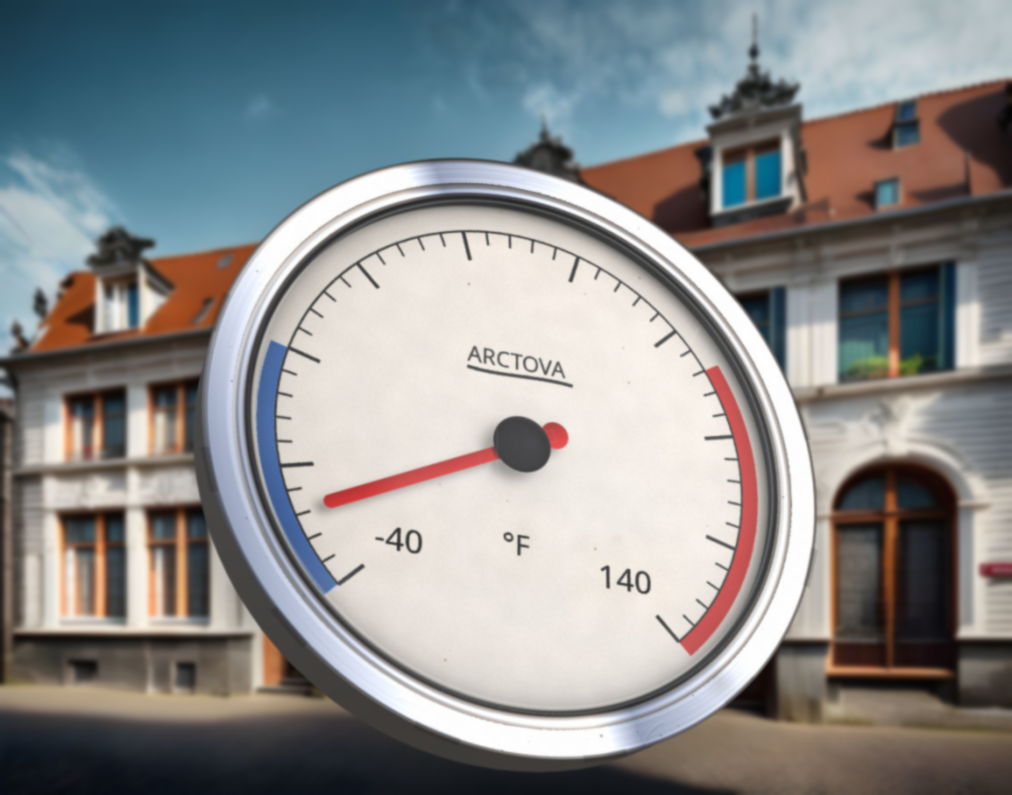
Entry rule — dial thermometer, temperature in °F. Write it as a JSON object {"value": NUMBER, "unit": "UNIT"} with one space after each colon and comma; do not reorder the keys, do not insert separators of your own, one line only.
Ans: {"value": -28, "unit": "°F"}
